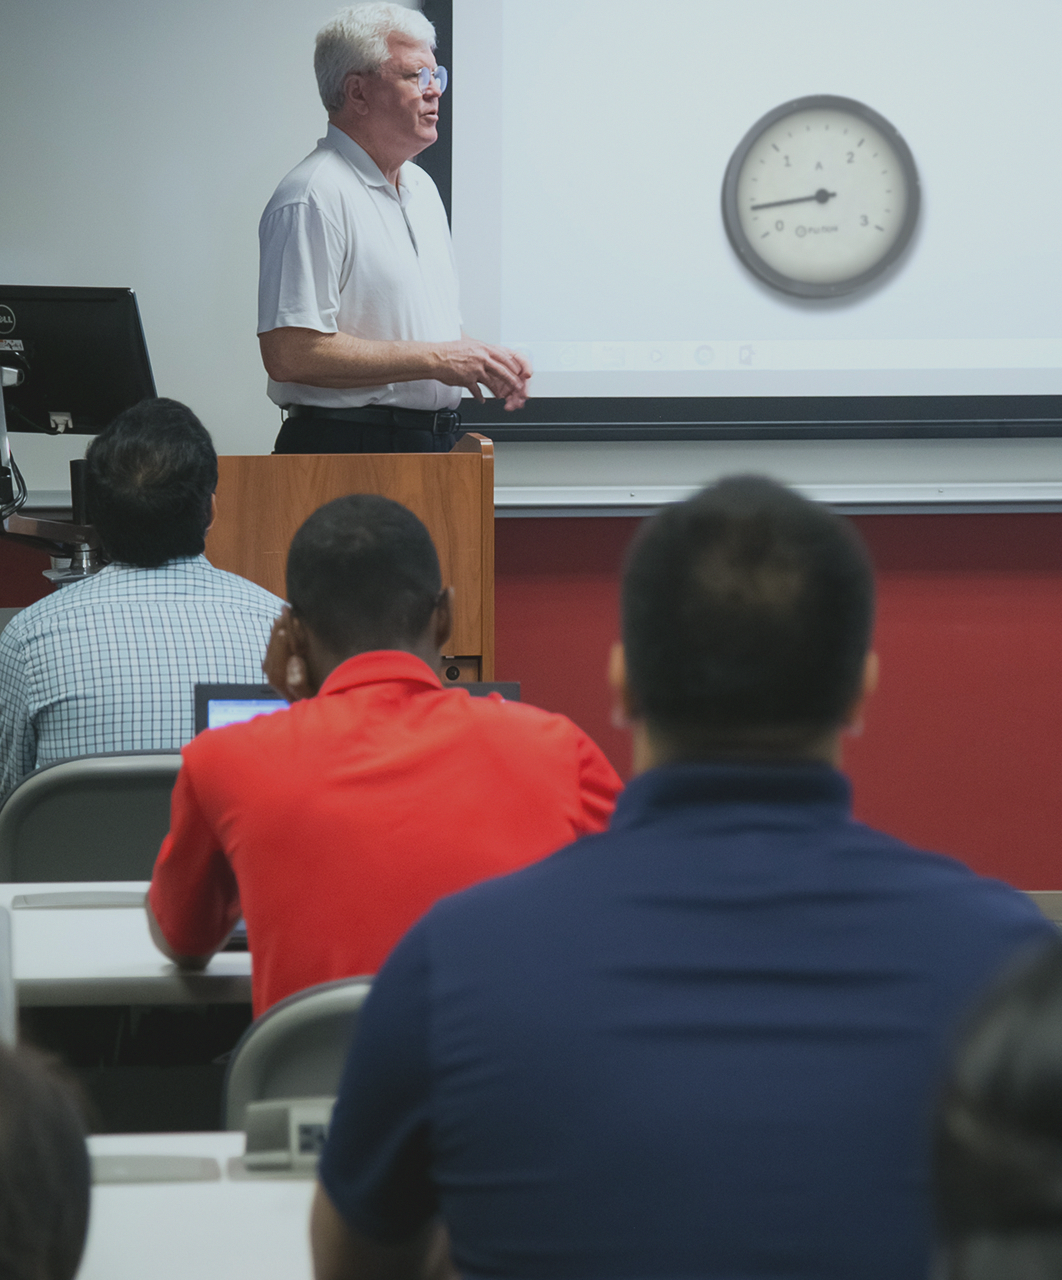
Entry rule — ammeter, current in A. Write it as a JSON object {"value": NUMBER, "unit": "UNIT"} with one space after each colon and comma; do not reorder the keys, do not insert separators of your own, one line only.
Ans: {"value": 0.3, "unit": "A"}
